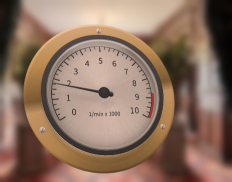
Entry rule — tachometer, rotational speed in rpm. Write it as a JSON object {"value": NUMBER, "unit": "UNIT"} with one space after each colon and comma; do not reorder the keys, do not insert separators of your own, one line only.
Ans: {"value": 1750, "unit": "rpm"}
